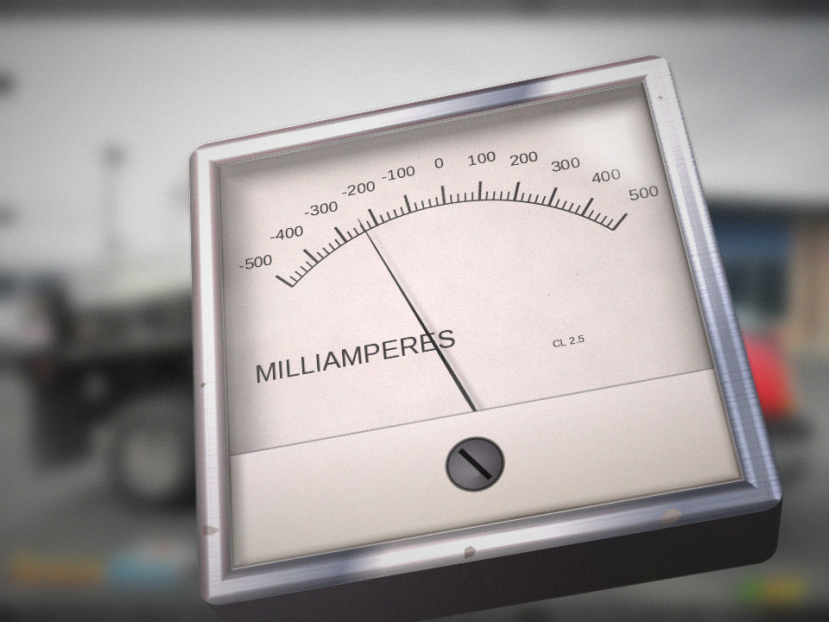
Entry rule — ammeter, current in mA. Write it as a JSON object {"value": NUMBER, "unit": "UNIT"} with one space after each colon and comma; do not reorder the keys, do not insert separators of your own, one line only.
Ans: {"value": -240, "unit": "mA"}
